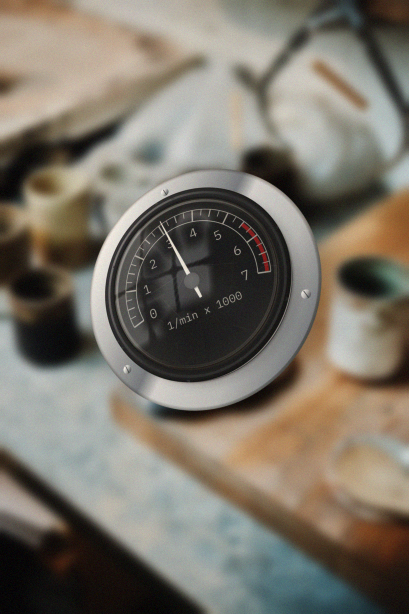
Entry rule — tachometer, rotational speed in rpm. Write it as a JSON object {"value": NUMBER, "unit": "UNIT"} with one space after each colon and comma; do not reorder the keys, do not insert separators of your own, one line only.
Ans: {"value": 3125, "unit": "rpm"}
